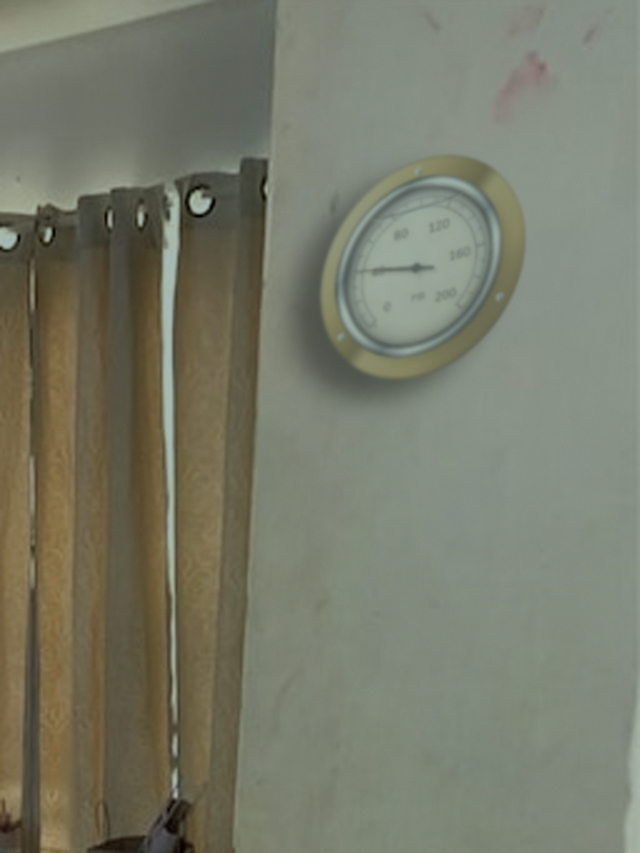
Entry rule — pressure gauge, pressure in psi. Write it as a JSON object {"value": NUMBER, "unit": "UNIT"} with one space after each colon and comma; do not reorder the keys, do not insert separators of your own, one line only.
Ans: {"value": 40, "unit": "psi"}
